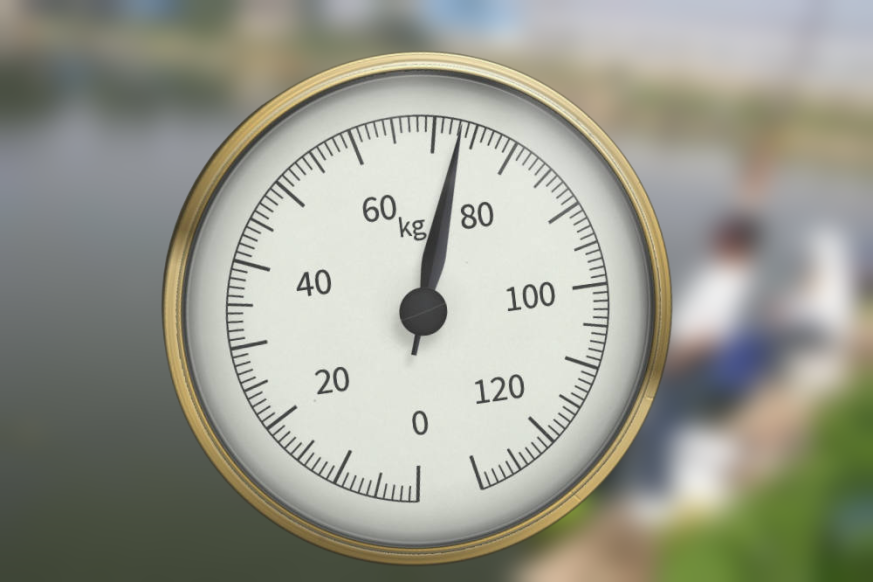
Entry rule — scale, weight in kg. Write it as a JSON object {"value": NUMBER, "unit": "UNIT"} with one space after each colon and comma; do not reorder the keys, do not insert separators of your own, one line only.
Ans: {"value": 73, "unit": "kg"}
